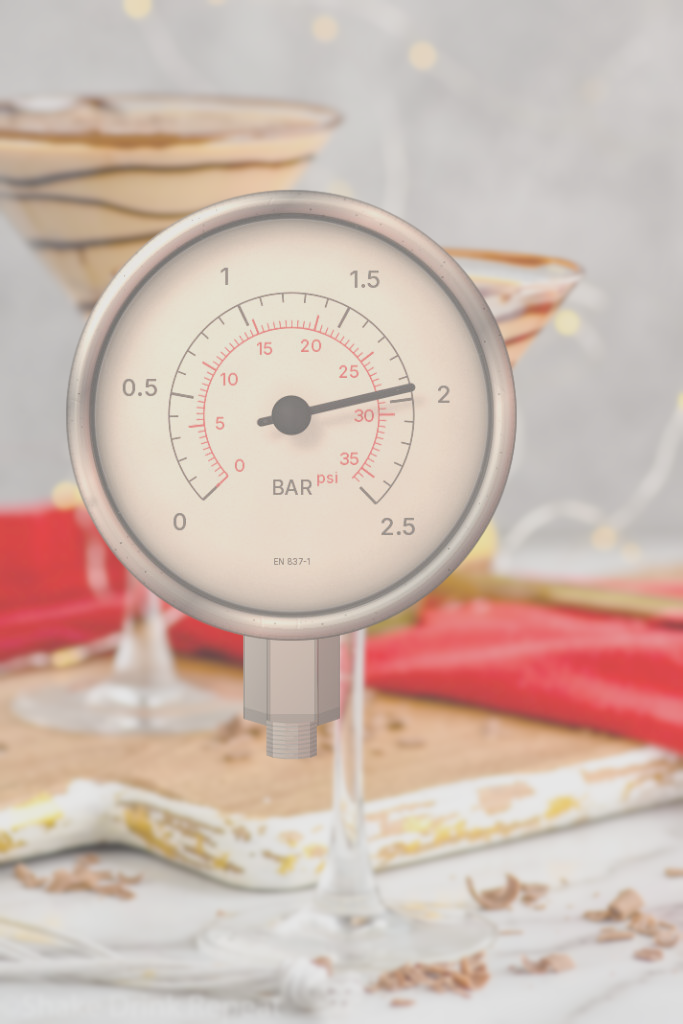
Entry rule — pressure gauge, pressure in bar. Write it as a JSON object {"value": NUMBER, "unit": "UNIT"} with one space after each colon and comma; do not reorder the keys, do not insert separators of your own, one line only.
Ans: {"value": 1.95, "unit": "bar"}
